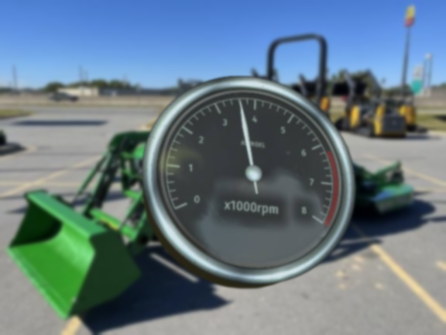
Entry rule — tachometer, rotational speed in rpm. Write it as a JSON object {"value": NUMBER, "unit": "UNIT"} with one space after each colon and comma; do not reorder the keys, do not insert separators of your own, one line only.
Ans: {"value": 3600, "unit": "rpm"}
